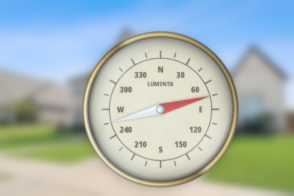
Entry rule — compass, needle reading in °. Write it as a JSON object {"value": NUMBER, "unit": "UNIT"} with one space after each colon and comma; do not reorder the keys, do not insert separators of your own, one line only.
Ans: {"value": 75, "unit": "°"}
